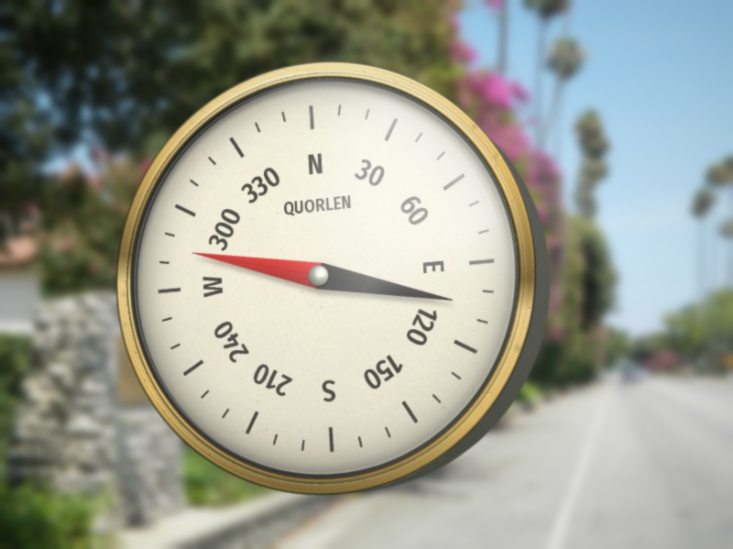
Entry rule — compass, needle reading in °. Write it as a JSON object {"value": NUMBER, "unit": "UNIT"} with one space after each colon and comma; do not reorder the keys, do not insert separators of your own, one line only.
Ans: {"value": 285, "unit": "°"}
